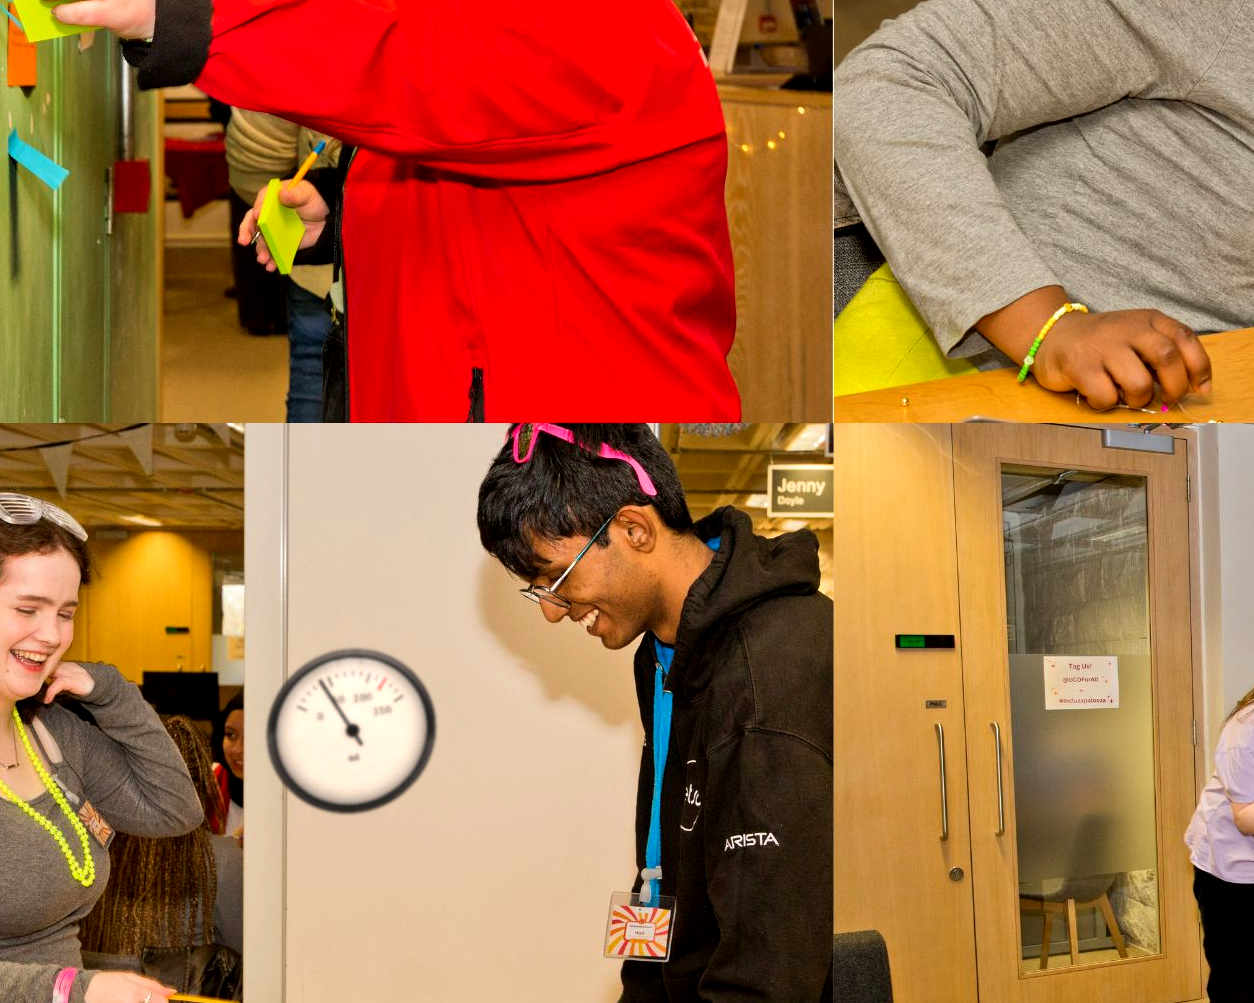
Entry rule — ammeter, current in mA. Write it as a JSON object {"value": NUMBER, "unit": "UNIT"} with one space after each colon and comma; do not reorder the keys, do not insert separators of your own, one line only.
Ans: {"value": 40, "unit": "mA"}
